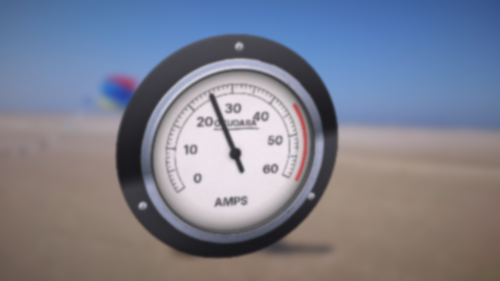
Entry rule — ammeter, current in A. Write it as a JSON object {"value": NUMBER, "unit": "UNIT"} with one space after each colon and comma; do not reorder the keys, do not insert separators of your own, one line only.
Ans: {"value": 25, "unit": "A"}
